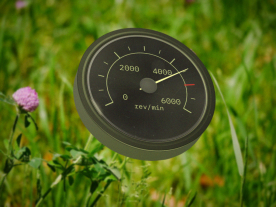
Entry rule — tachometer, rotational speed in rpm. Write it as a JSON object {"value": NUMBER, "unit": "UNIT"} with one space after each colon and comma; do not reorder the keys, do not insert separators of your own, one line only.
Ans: {"value": 4500, "unit": "rpm"}
